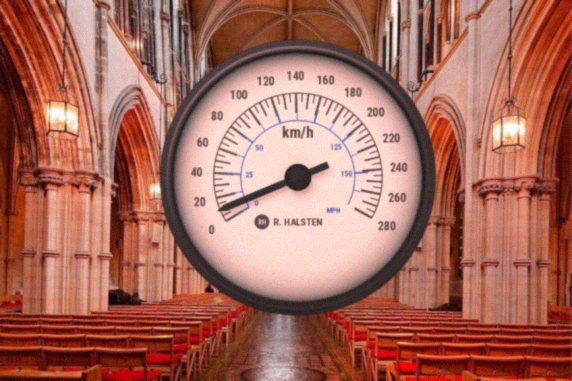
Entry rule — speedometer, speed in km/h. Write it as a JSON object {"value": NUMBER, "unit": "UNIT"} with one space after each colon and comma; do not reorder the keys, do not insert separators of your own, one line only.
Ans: {"value": 10, "unit": "km/h"}
